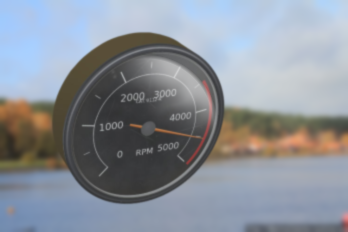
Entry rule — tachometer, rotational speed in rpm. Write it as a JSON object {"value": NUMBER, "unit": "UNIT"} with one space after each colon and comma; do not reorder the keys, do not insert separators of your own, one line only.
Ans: {"value": 4500, "unit": "rpm"}
